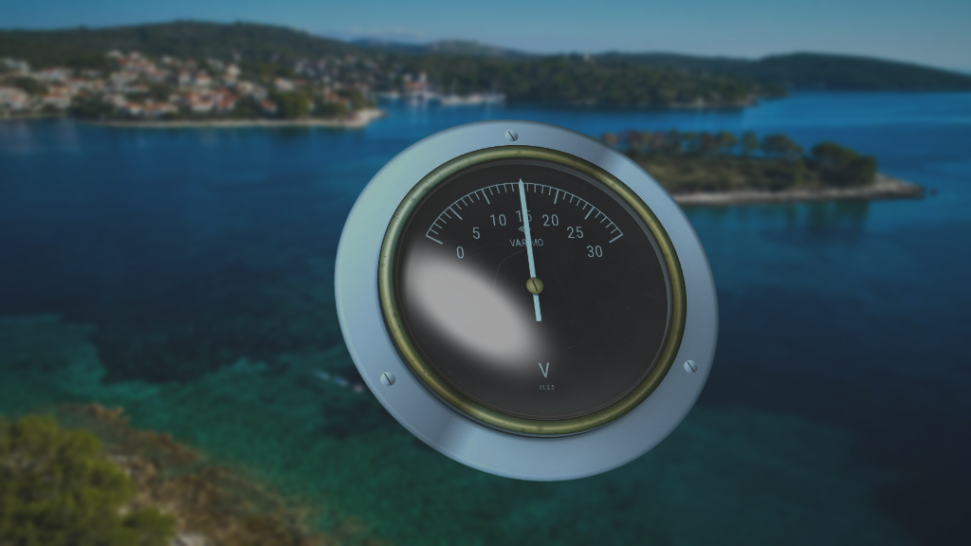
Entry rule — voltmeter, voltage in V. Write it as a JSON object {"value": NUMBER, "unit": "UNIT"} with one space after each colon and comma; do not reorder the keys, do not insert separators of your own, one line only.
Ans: {"value": 15, "unit": "V"}
